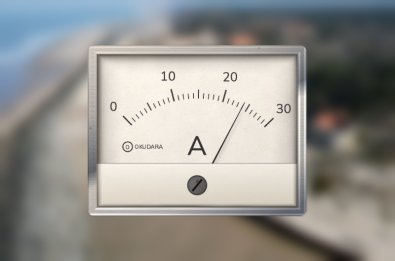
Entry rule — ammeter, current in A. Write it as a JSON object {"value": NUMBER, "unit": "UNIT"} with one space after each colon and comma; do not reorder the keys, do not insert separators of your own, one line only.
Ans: {"value": 24, "unit": "A"}
